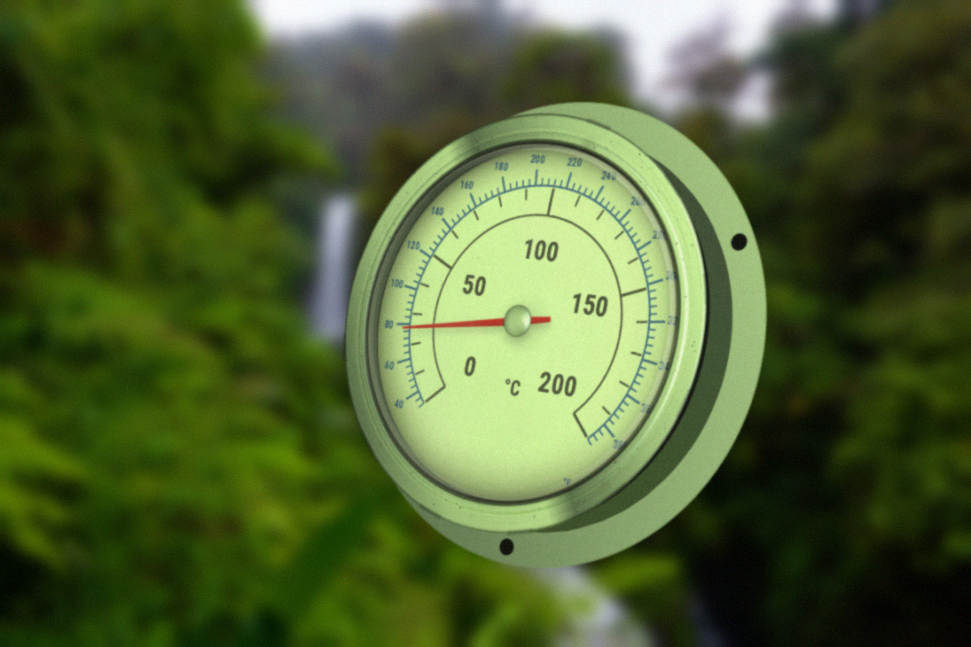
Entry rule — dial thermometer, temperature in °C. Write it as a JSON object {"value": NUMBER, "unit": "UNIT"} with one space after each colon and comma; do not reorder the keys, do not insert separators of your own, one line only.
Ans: {"value": 25, "unit": "°C"}
